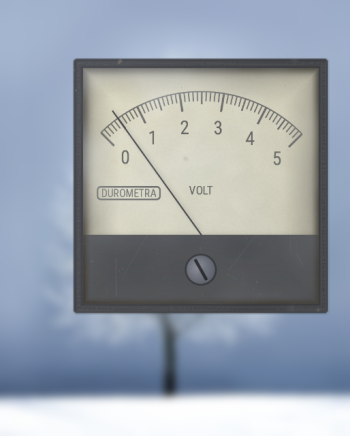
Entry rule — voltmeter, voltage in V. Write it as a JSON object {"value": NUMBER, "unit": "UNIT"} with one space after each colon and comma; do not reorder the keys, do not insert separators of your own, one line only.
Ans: {"value": 0.5, "unit": "V"}
